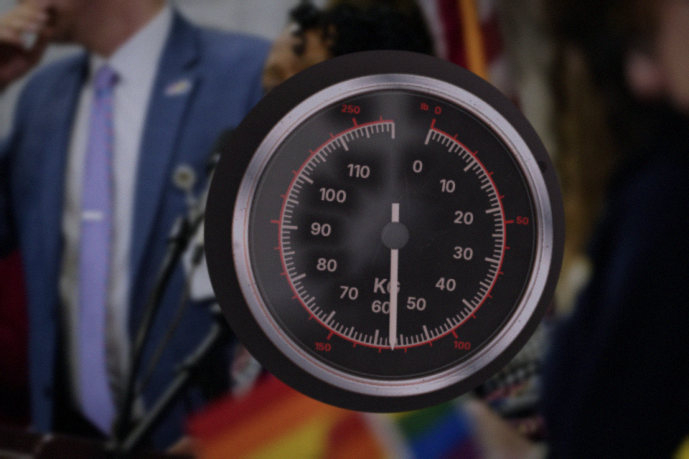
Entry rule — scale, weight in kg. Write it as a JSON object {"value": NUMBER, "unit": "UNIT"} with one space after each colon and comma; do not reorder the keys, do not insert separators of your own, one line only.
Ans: {"value": 57, "unit": "kg"}
